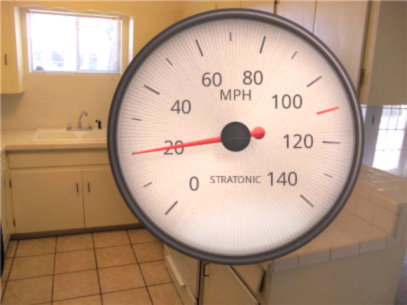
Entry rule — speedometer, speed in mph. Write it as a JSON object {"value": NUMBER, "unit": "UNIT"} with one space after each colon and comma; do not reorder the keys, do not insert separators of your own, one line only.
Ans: {"value": 20, "unit": "mph"}
